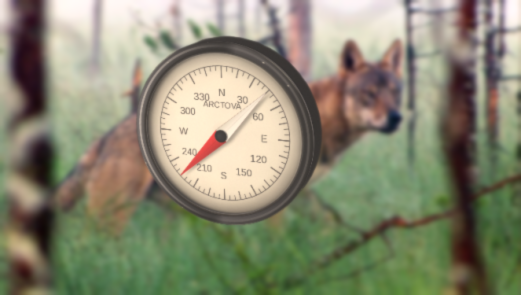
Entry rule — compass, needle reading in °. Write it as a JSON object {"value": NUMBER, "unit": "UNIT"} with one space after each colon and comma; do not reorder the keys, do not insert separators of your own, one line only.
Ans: {"value": 225, "unit": "°"}
